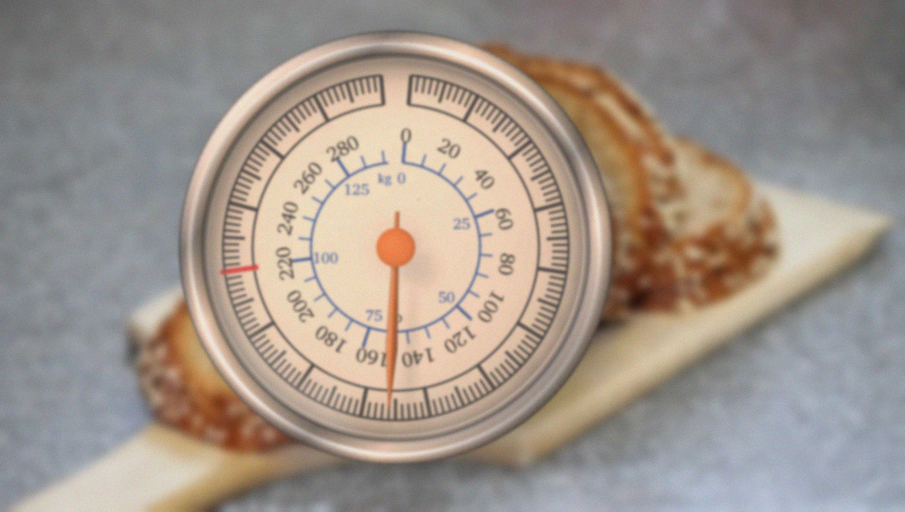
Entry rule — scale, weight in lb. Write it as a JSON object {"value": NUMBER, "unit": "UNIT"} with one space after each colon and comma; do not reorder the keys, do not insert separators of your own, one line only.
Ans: {"value": 152, "unit": "lb"}
